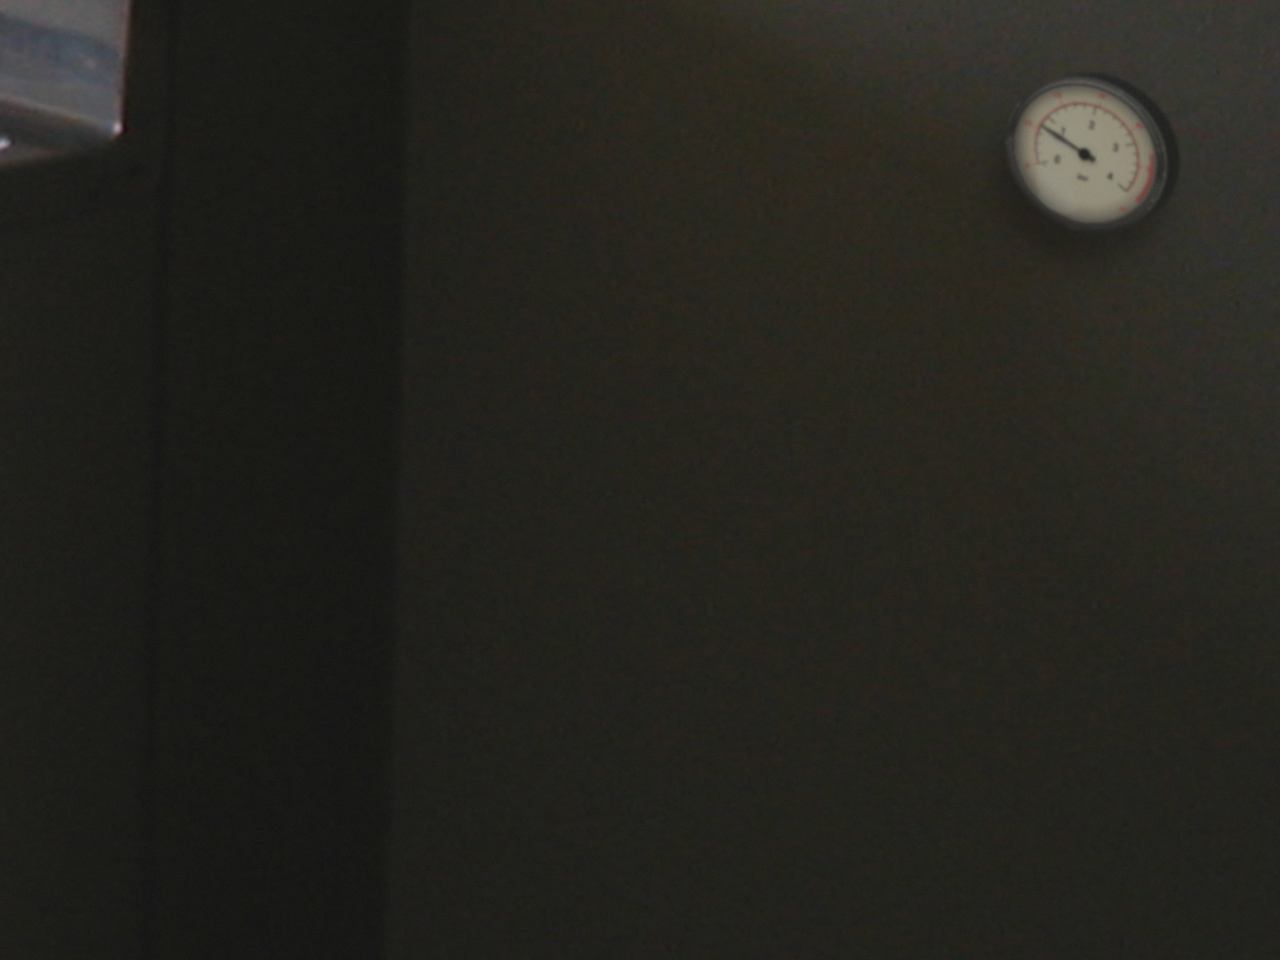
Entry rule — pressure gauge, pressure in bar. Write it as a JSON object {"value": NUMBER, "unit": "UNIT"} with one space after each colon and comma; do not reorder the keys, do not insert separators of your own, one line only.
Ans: {"value": 0.8, "unit": "bar"}
